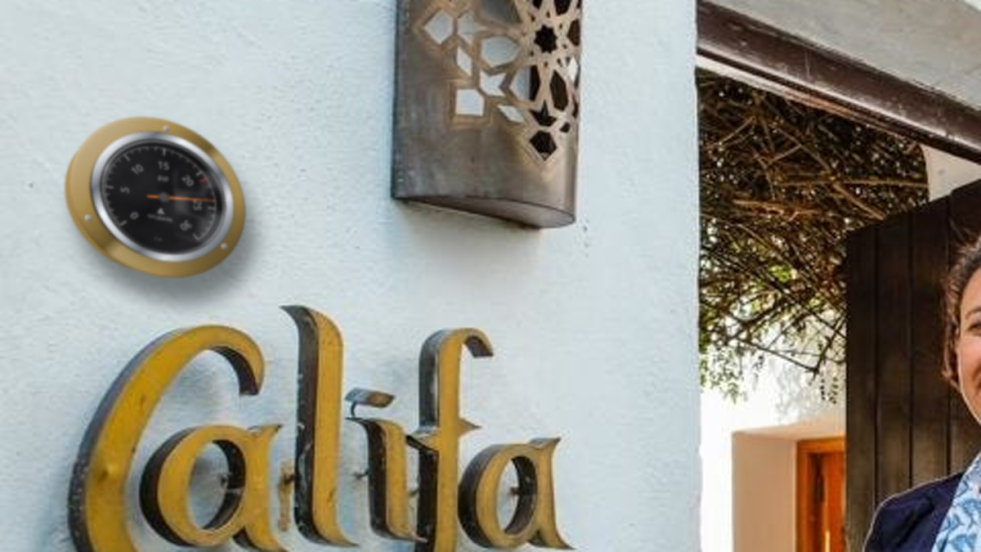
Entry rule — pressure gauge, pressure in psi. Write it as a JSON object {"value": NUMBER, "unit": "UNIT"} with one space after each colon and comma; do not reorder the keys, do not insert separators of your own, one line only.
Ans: {"value": 24, "unit": "psi"}
